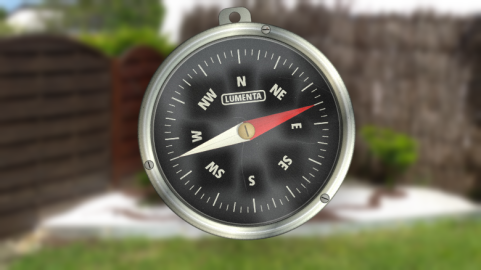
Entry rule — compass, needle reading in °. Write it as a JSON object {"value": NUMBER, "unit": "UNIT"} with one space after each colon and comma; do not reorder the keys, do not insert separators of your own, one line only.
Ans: {"value": 75, "unit": "°"}
